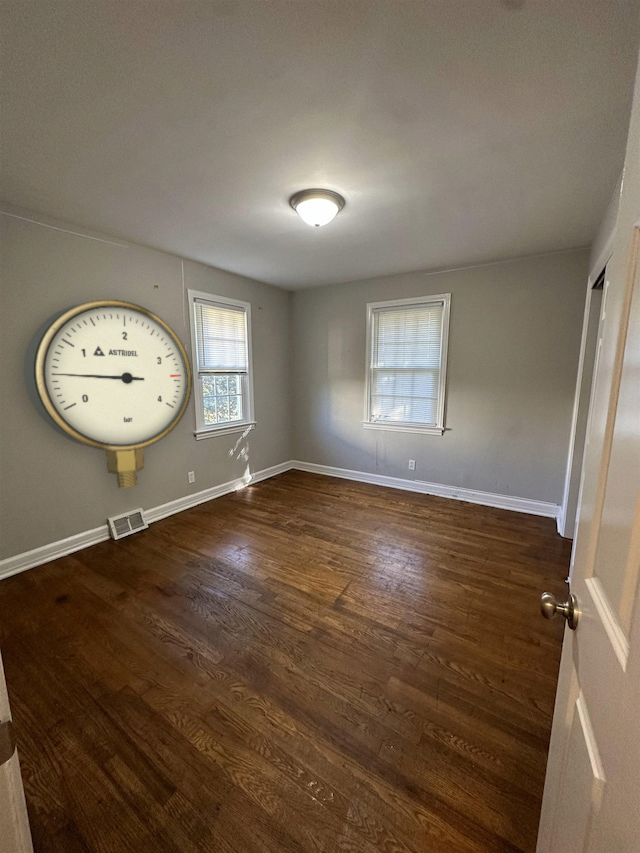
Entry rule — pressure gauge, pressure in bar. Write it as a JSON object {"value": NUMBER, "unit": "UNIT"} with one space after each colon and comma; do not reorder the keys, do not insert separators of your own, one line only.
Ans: {"value": 0.5, "unit": "bar"}
